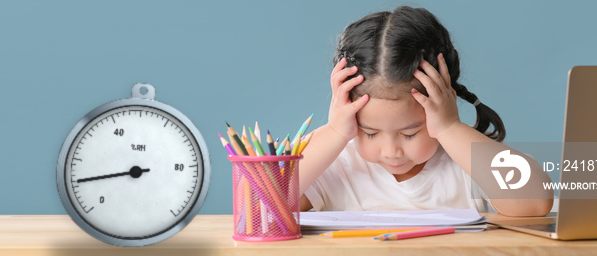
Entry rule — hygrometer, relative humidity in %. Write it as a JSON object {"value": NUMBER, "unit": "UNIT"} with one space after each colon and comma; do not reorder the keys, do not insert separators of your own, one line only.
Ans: {"value": 12, "unit": "%"}
